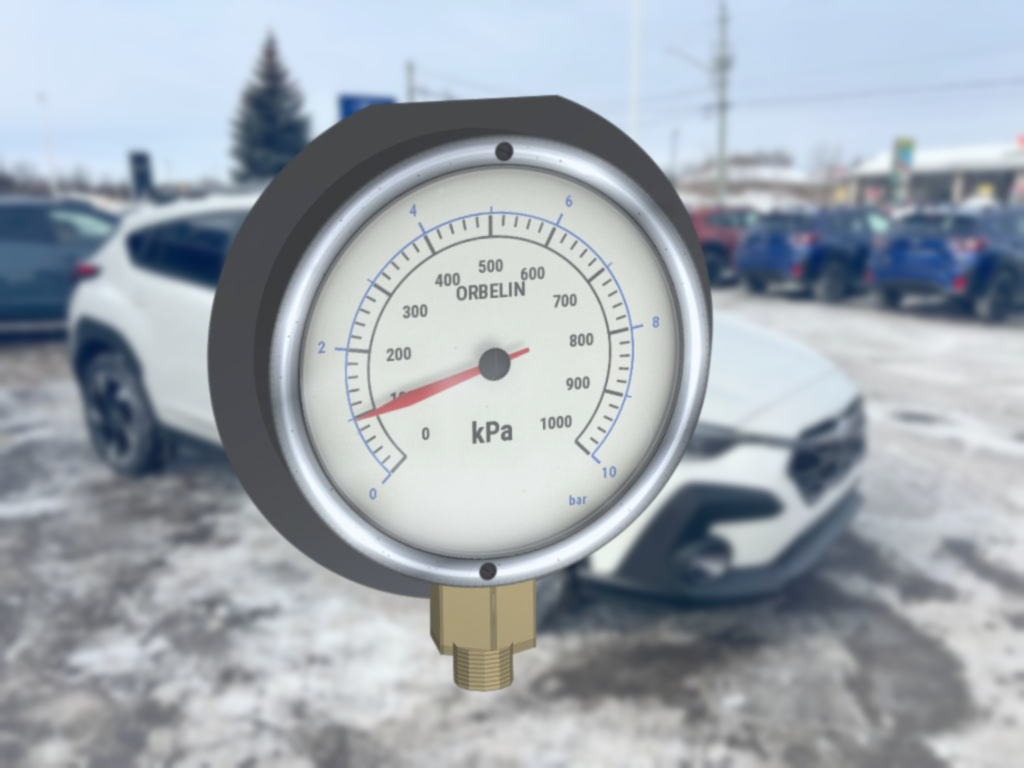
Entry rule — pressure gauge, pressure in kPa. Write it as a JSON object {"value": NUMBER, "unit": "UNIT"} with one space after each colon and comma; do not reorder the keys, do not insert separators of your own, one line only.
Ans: {"value": 100, "unit": "kPa"}
